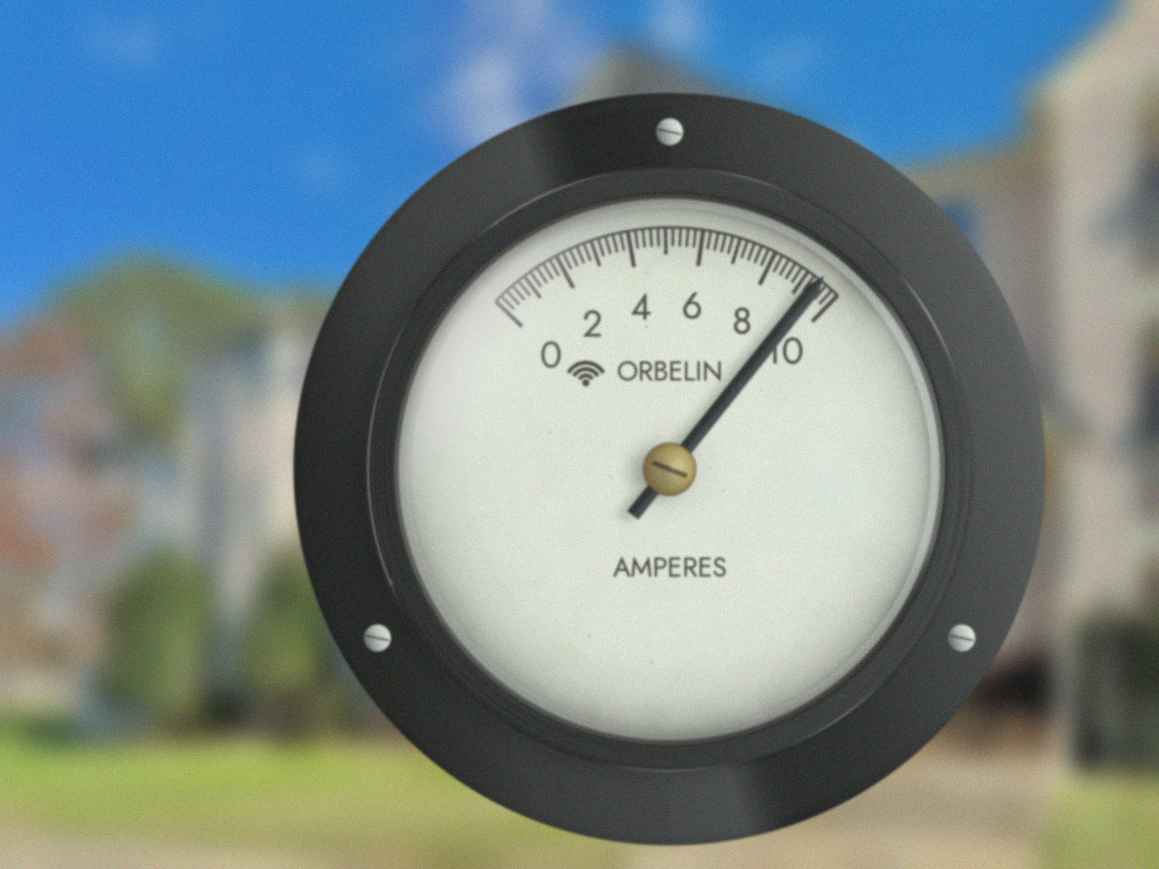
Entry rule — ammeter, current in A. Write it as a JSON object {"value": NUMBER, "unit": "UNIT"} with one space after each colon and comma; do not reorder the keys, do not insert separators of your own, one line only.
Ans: {"value": 9.4, "unit": "A"}
